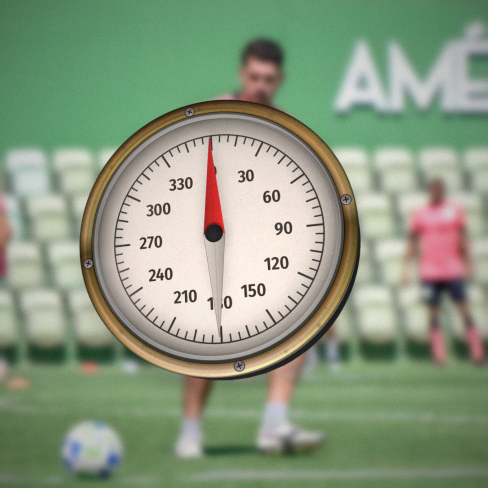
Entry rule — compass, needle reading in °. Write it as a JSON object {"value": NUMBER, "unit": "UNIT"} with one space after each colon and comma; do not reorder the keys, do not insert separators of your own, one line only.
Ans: {"value": 0, "unit": "°"}
